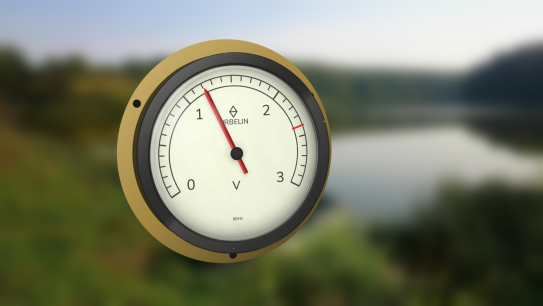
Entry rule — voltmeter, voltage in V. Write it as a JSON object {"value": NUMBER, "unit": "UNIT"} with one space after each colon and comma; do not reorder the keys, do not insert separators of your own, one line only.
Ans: {"value": 1.2, "unit": "V"}
